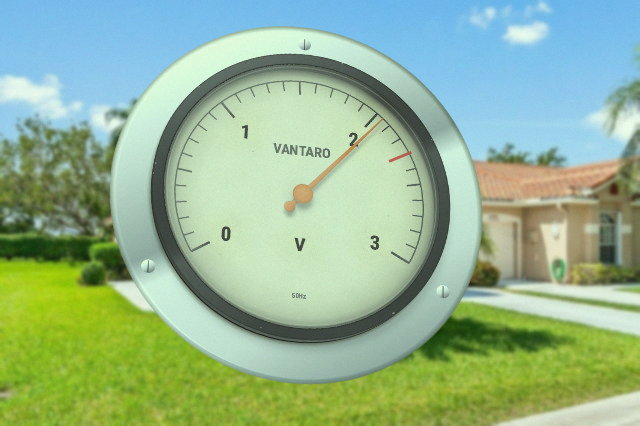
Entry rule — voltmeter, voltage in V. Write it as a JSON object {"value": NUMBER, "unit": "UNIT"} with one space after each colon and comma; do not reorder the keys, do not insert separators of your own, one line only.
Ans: {"value": 2.05, "unit": "V"}
